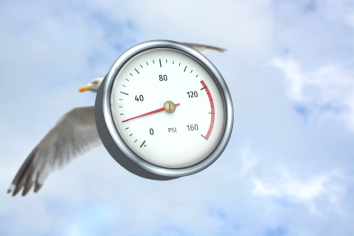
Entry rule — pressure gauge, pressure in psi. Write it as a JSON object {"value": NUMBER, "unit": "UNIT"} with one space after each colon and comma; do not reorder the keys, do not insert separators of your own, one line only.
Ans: {"value": 20, "unit": "psi"}
